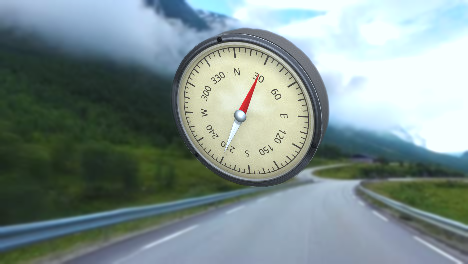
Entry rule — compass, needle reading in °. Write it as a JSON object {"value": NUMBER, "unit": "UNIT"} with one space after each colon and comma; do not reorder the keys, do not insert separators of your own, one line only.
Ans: {"value": 30, "unit": "°"}
